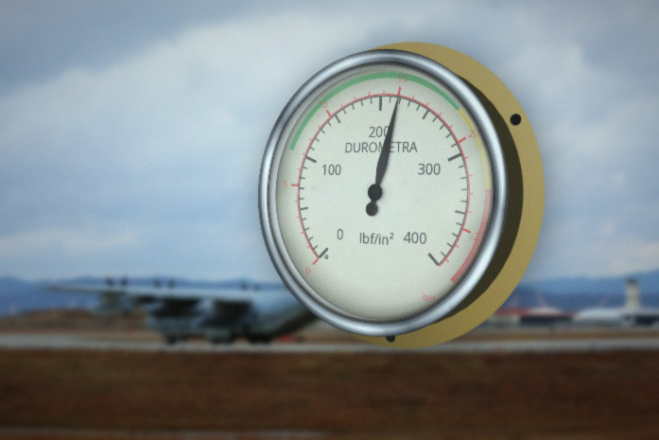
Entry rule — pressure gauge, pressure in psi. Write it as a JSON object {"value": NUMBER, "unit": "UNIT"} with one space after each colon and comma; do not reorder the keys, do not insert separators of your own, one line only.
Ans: {"value": 220, "unit": "psi"}
